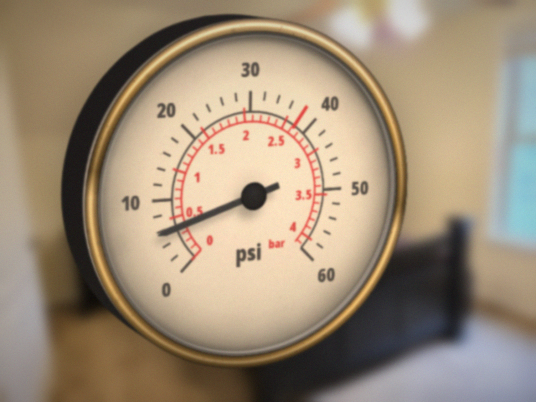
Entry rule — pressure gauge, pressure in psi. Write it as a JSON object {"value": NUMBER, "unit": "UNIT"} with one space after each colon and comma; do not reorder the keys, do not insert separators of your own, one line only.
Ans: {"value": 6, "unit": "psi"}
